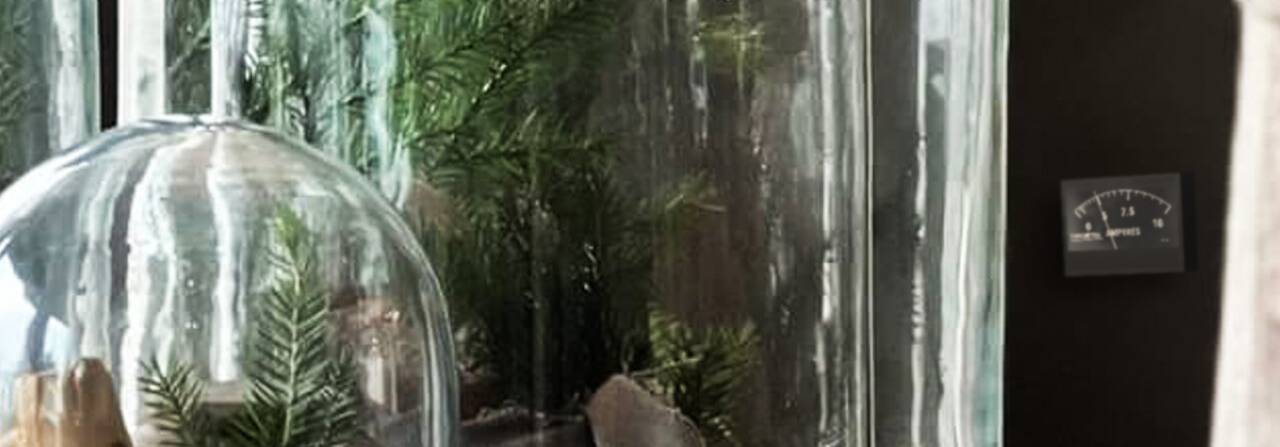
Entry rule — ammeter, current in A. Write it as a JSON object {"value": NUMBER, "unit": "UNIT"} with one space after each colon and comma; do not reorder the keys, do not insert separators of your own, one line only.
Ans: {"value": 5, "unit": "A"}
